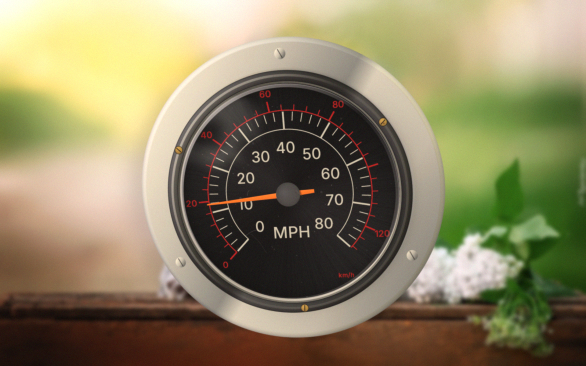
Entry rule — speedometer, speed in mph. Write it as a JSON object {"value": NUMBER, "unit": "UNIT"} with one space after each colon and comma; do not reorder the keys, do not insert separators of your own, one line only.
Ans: {"value": 12, "unit": "mph"}
